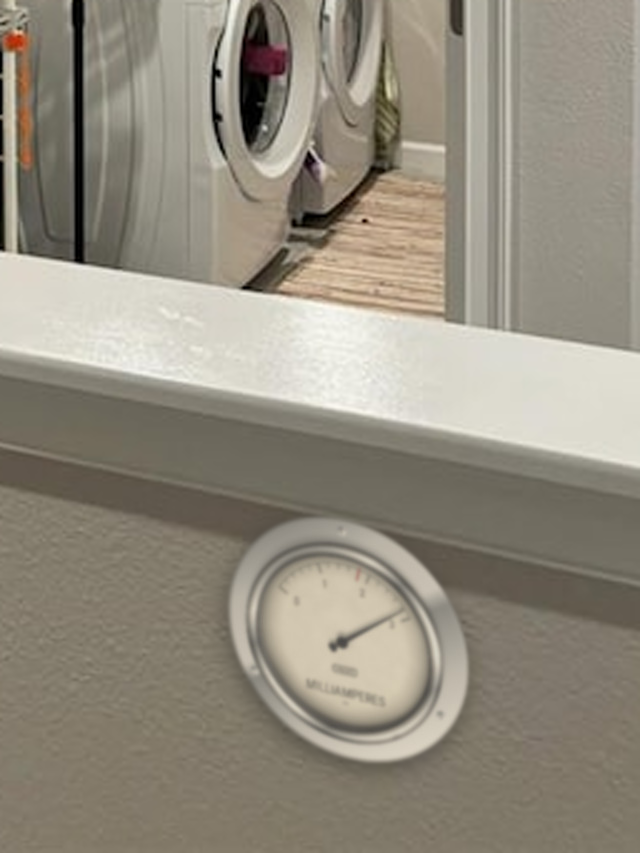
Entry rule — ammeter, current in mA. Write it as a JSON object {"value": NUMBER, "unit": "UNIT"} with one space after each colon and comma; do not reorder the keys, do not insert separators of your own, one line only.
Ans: {"value": 2.8, "unit": "mA"}
